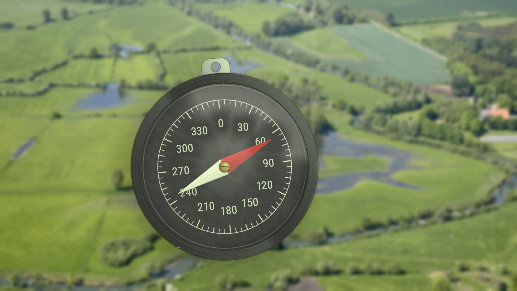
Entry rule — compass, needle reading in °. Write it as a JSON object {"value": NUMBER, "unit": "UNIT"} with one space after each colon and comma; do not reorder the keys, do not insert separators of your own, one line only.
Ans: {"value": 65, "unit": "°"}
